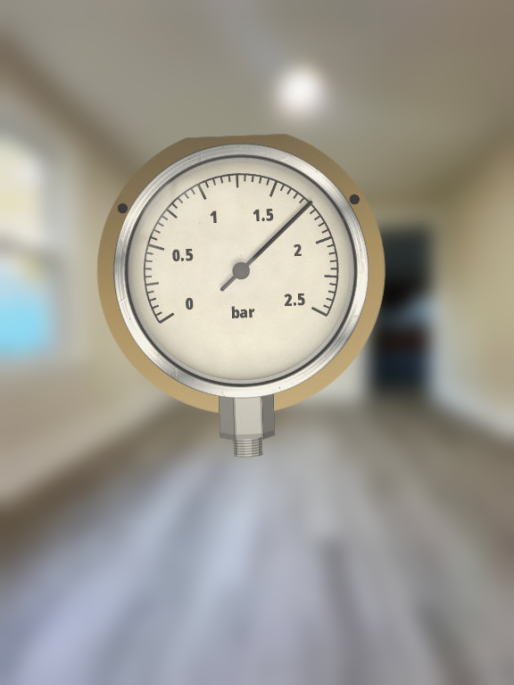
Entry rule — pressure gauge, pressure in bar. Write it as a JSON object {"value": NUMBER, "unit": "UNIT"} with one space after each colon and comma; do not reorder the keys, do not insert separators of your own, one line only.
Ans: {"value": 1.75, "unit": "bar"}
